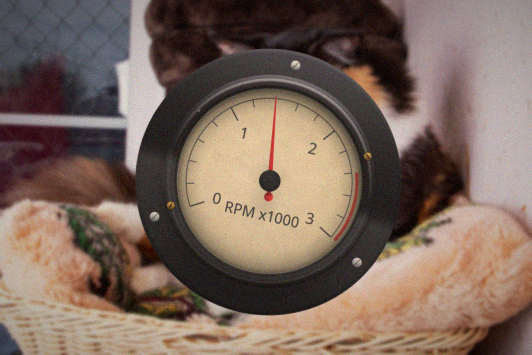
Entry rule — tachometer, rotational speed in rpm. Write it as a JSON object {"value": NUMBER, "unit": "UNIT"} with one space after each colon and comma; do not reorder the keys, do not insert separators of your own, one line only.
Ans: {"value": 1400, "unit": "rpm"}
